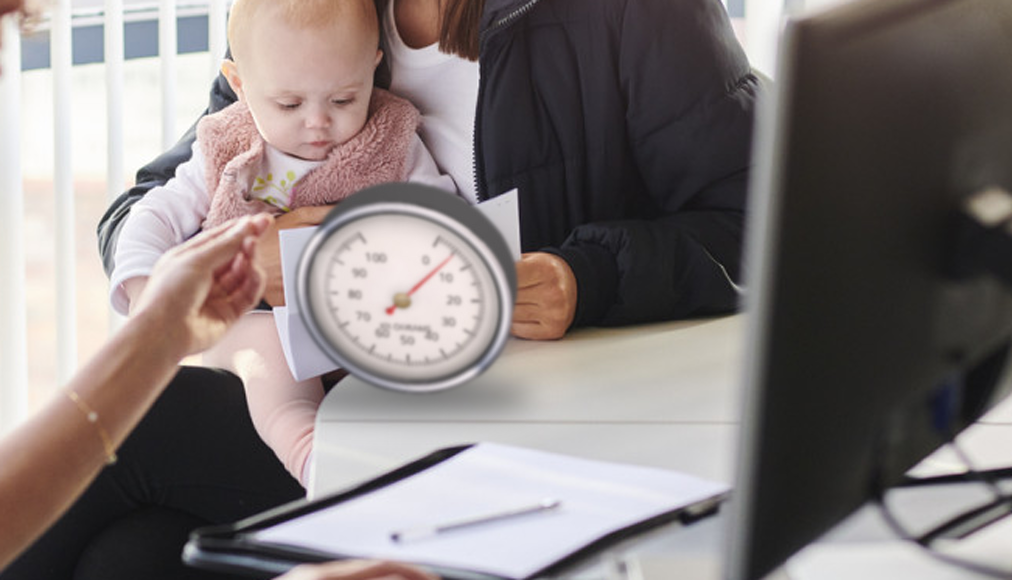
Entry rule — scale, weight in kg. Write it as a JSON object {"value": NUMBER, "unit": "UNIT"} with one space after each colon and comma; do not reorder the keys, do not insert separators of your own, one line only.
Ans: {"value": 5, "unit": "kg"}
